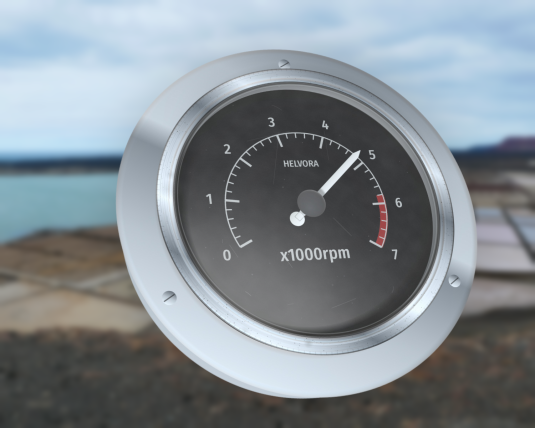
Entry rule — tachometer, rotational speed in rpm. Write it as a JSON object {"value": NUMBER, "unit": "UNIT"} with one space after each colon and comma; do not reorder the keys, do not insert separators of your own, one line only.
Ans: {"value": 4800, "unit": "rpm"}
